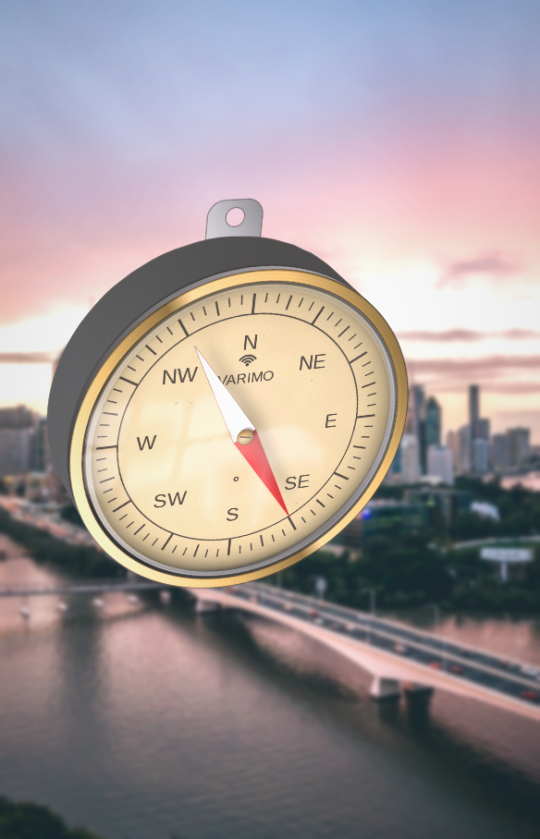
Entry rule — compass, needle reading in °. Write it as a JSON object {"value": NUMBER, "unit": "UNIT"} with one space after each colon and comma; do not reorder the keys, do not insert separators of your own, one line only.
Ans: {"value": 150, "unit": "°"}
